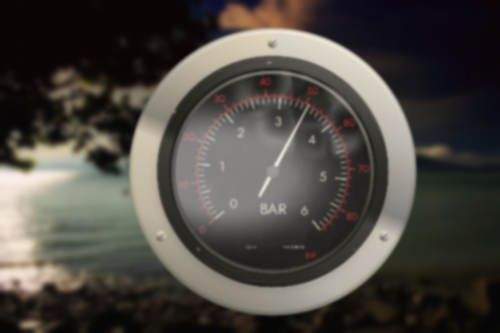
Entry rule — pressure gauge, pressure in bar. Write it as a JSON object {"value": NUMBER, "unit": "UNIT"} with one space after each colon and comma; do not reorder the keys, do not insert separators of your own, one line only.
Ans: {"value": 3.5, "unit": "bar"}
